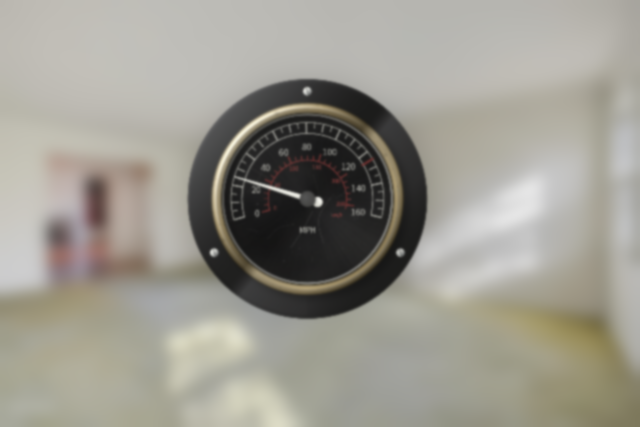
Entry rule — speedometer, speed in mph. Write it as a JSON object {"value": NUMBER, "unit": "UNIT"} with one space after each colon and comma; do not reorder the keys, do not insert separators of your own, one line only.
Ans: {"value": 25, "unit": "mph"}
